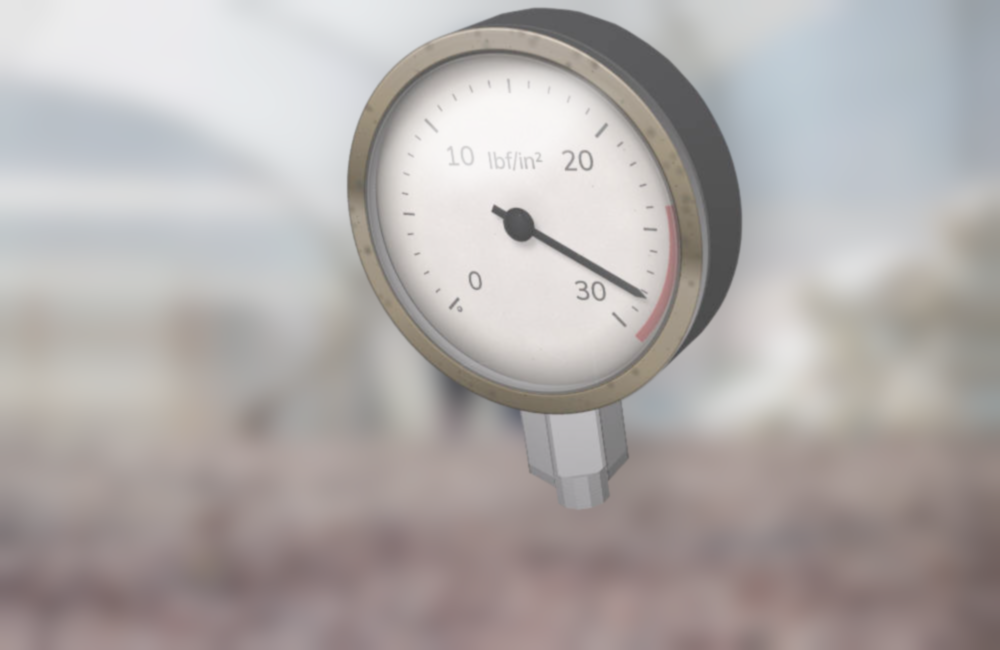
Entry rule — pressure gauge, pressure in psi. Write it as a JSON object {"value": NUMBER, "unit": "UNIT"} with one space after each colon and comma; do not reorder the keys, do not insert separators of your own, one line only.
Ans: {"value": 28, "unit": "psi"}
